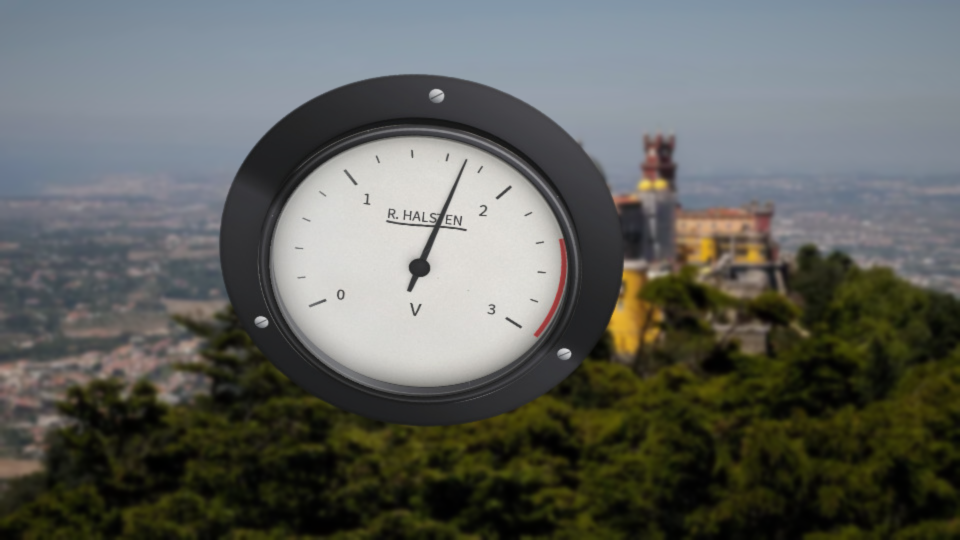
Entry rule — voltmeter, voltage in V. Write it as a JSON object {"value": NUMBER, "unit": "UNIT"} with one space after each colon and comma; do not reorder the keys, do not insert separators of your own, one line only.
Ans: {"value": 1.7, "unit": "V"}
